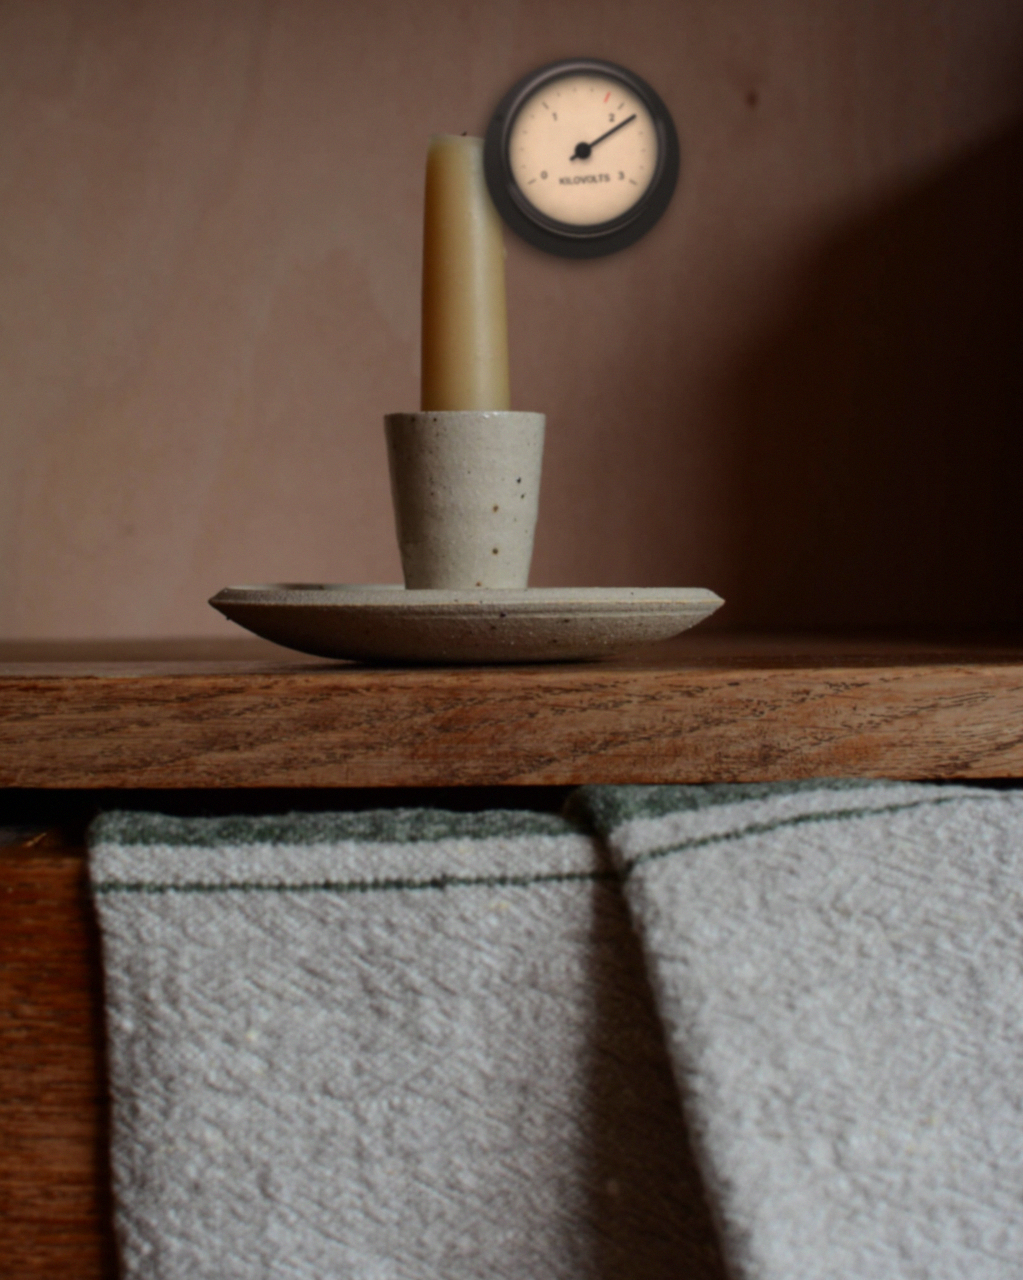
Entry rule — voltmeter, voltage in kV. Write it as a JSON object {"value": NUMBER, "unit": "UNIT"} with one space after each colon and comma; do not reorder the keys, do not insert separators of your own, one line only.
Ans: {"value": 2.2, "unit": "kV"}
